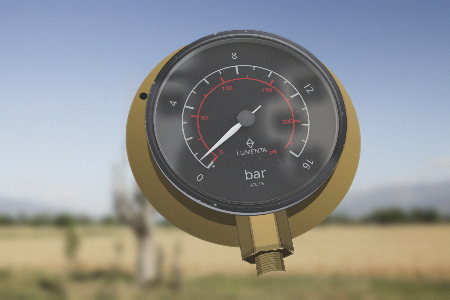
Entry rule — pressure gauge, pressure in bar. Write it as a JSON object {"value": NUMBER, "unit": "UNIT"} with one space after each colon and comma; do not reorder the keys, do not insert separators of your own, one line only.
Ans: {"value": 0.5, "unit": "bar"}
